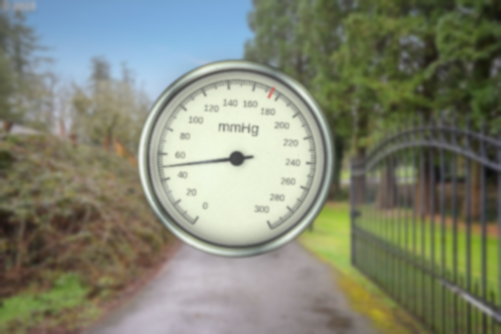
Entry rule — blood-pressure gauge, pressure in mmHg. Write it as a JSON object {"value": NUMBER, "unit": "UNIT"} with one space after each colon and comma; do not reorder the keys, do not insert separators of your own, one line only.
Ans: {"value": 50, "unit": "mmHg"}
